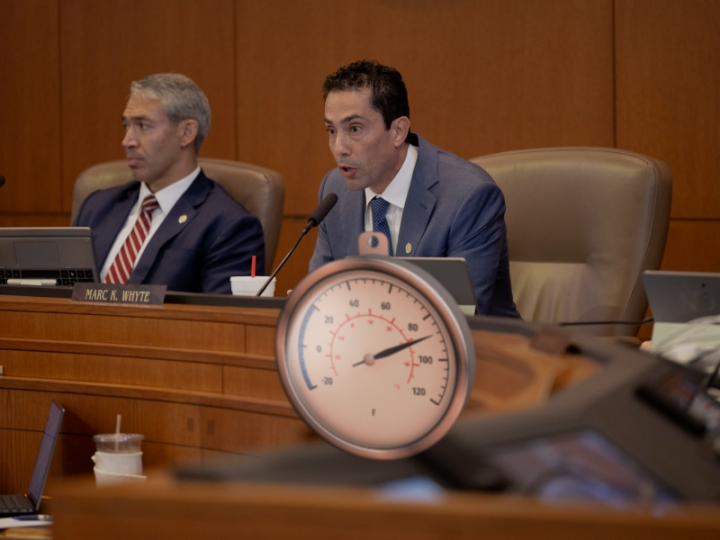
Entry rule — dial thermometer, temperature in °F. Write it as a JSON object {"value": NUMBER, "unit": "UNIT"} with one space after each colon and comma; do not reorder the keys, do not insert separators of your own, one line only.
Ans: {"value": 88, "unit": "°F"}
